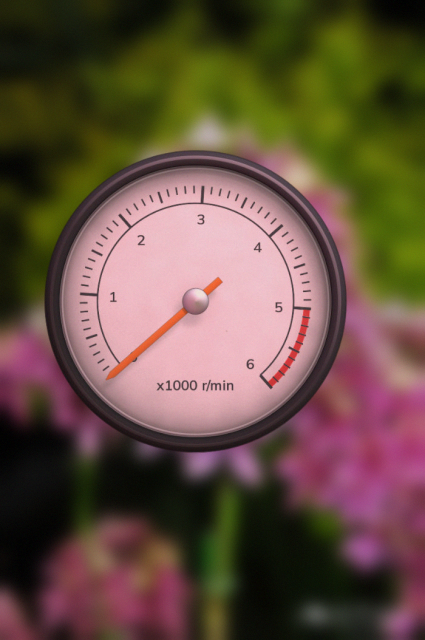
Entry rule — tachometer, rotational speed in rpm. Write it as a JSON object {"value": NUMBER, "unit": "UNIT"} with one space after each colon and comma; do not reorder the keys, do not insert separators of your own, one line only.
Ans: {"value": 0, "unit": "rpm"}
